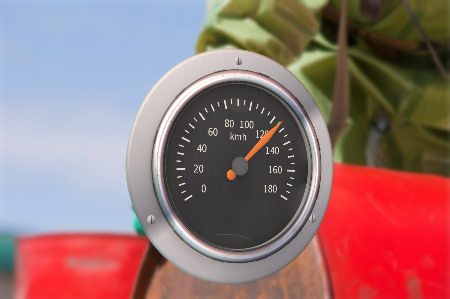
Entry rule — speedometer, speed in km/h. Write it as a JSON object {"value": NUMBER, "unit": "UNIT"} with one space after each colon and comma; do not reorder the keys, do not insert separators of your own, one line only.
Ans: {"value": 125, "unit": "km/h"}
